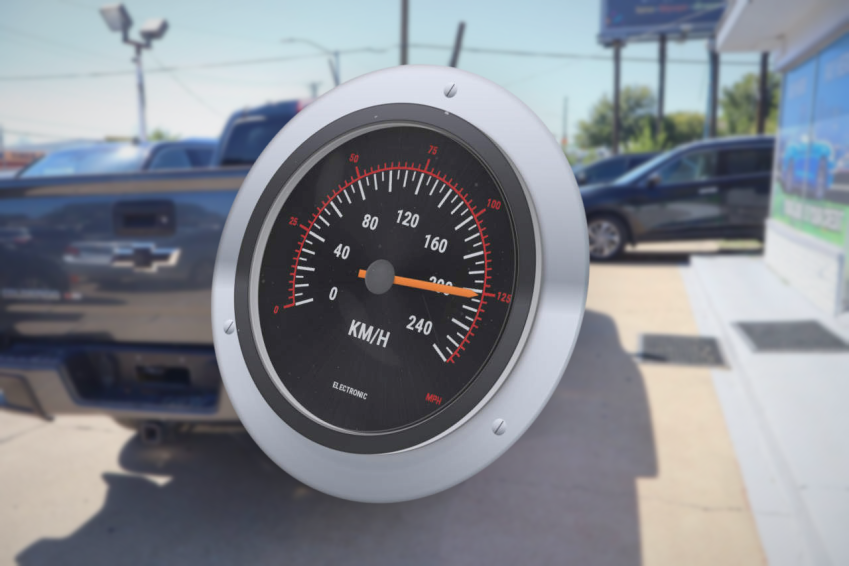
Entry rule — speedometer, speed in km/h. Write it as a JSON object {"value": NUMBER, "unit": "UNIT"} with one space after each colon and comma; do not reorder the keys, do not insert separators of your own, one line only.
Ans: {"value": 202.5, "unit": "km/h"}
